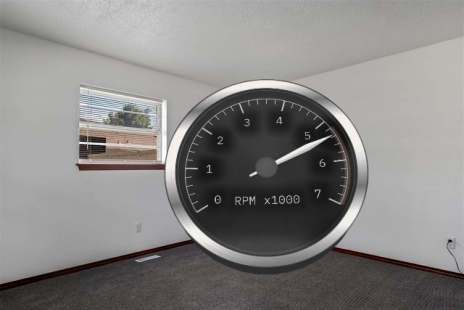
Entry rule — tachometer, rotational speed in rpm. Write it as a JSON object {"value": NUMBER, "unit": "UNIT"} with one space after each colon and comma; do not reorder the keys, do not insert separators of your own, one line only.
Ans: {"value": 5400, "unit": "rpm"}
